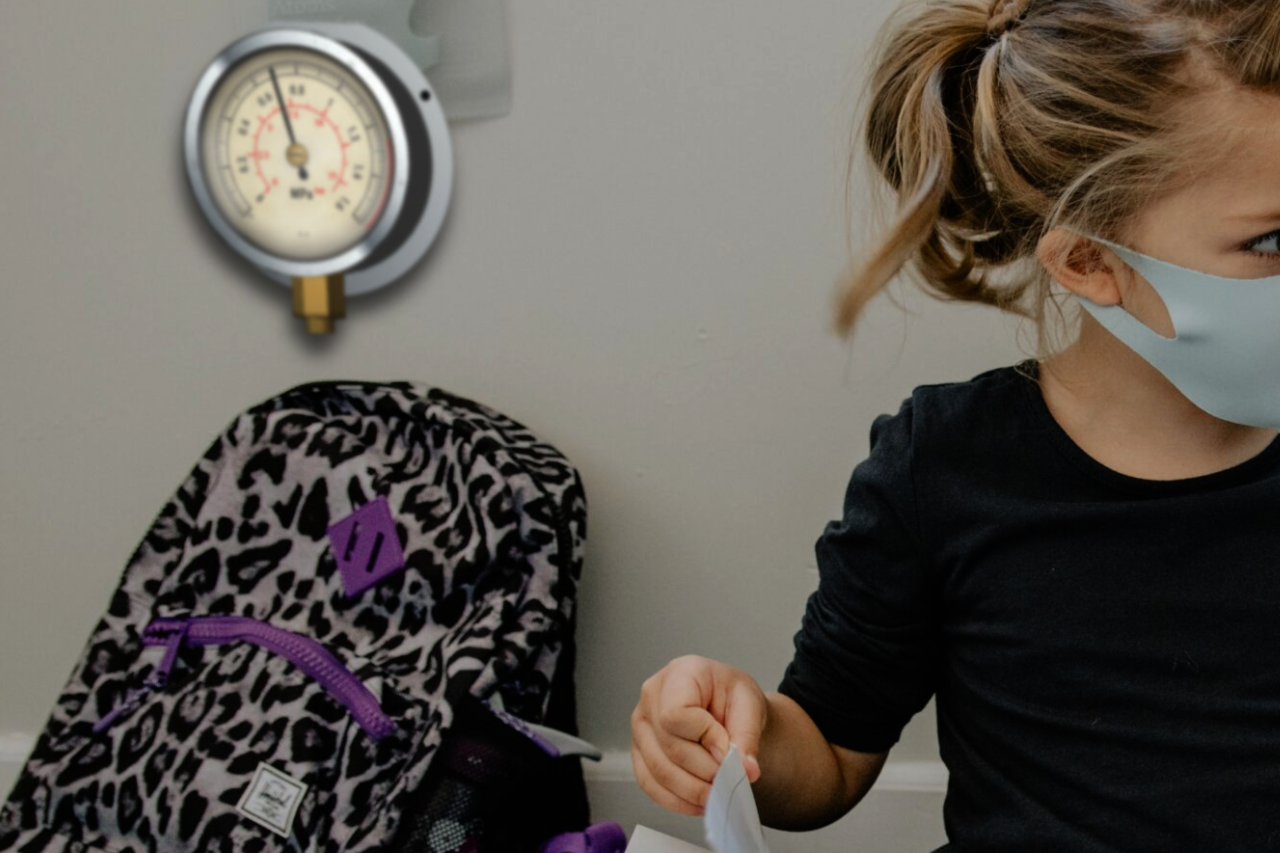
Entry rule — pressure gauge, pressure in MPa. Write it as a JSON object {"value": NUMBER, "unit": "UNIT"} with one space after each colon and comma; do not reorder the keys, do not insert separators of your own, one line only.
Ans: {"value": 0.7, "unit": "MPa"}
